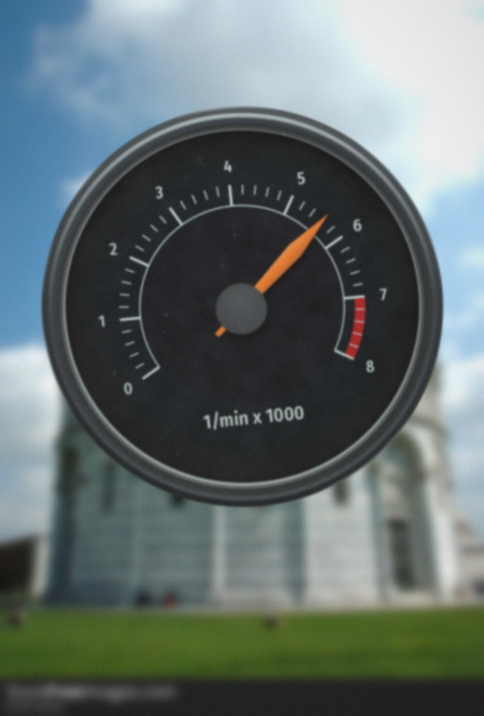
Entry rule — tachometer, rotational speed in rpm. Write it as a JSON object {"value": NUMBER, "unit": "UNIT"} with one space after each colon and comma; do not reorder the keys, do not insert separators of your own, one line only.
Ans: {"value": 5600, "unit": "rpm"}
